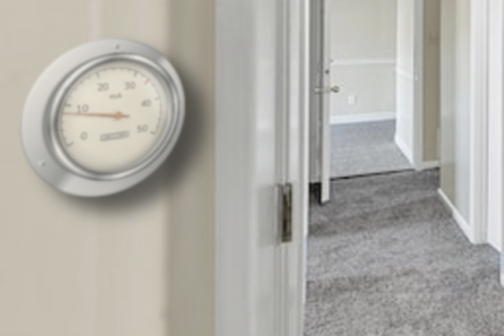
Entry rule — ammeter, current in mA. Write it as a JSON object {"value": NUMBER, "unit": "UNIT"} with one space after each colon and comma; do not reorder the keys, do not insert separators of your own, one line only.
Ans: {"value": 8, "unit": "mA"}
